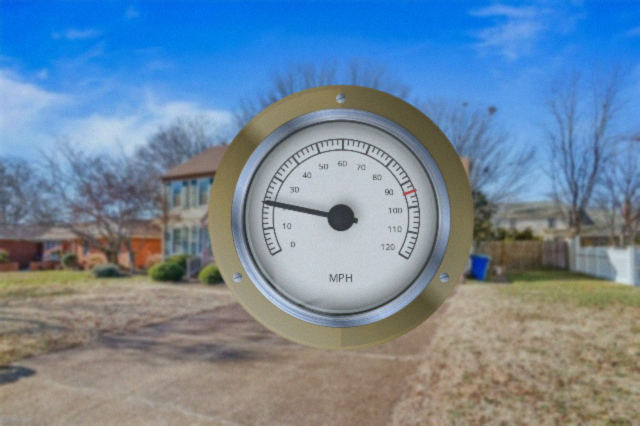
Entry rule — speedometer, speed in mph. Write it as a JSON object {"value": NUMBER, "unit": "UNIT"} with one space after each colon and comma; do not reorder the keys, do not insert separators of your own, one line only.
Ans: {"value": 20, "unit": "mph"}
